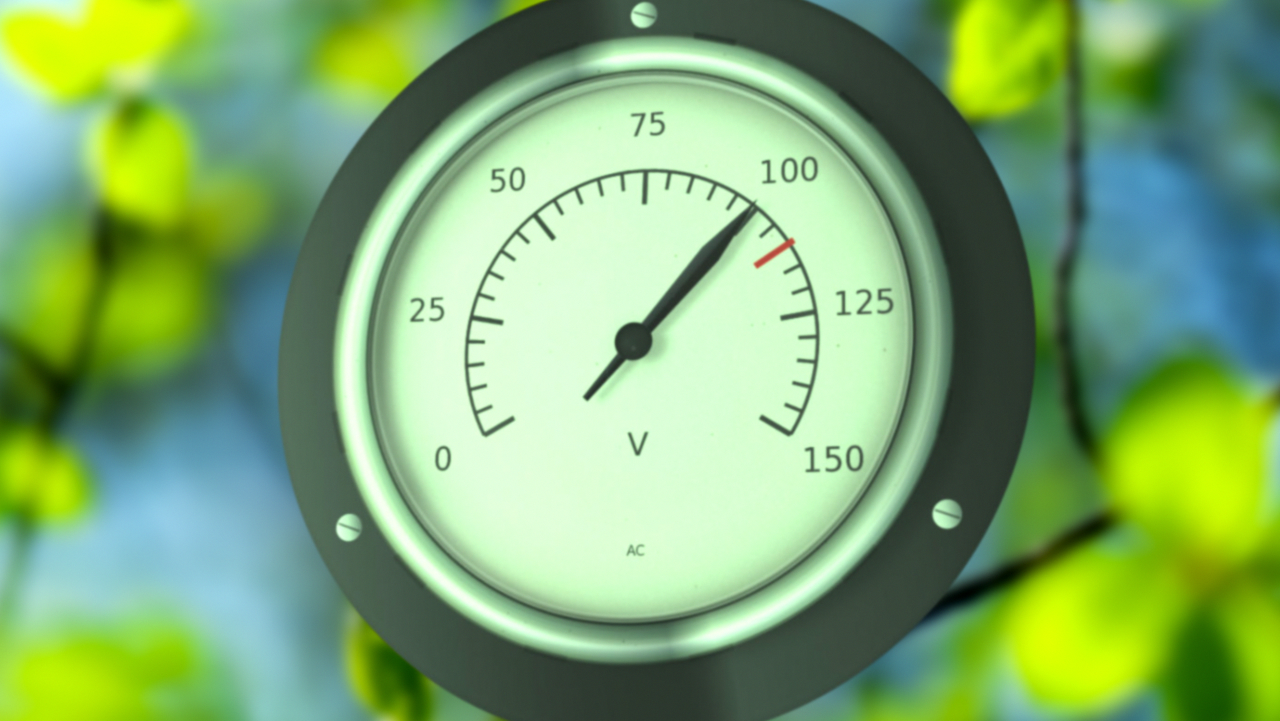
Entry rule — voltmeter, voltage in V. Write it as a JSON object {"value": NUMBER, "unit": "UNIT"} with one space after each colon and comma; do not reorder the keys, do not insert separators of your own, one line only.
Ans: {"value": 100, "unit": "V"}
